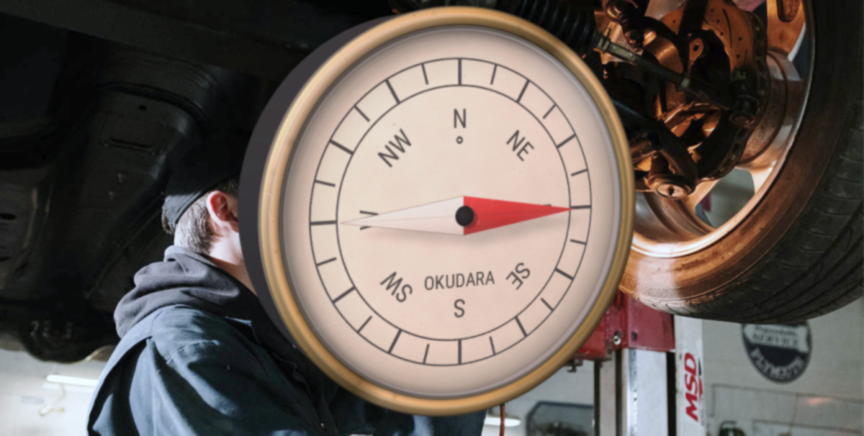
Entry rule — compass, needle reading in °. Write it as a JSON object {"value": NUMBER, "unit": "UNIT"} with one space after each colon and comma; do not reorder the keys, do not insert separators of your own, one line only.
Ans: {"value": 90, "unit": "°"}
